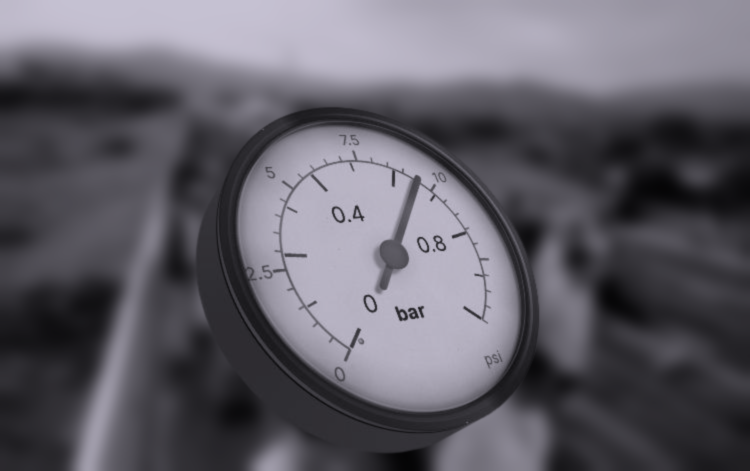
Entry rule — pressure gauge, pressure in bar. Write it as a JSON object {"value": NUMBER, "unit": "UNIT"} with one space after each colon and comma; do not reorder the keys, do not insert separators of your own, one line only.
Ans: {"value": 0.65, "unit": "bar"}
